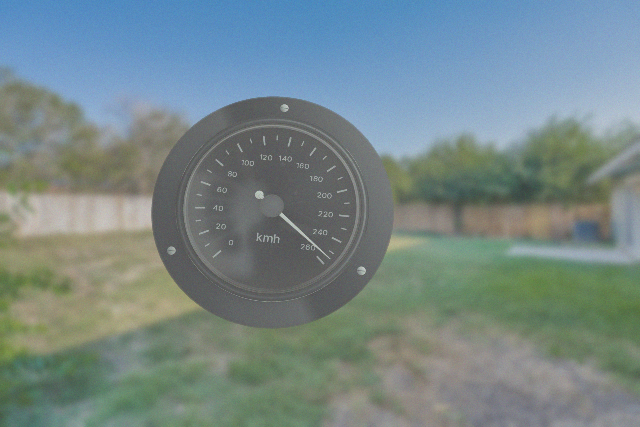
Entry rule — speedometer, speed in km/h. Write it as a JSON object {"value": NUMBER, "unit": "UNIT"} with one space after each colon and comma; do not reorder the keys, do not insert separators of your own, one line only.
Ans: {"value": 255, "unit": "km/h"}
